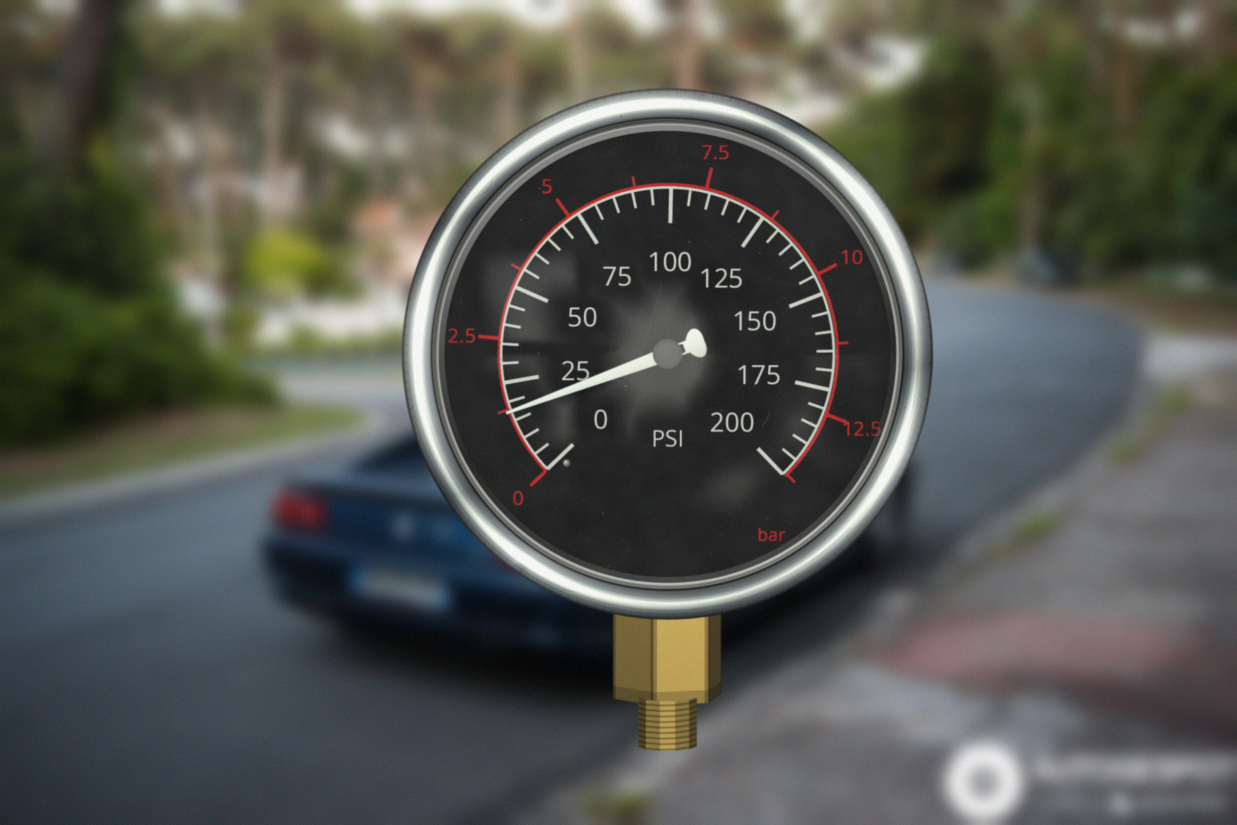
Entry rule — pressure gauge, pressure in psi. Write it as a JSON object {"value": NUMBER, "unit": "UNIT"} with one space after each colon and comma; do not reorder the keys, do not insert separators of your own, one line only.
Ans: {"value": 17.5, "unit": "psi"}
